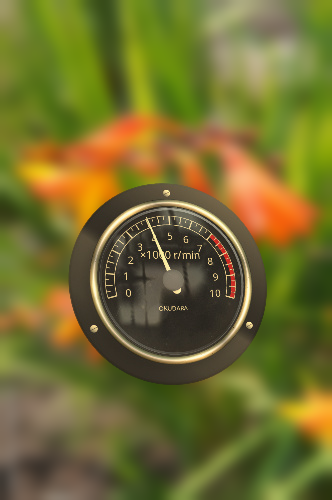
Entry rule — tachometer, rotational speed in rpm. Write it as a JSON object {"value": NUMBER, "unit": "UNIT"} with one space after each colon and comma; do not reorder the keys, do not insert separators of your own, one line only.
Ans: {"value": 4000, "unit": "rpm"}
